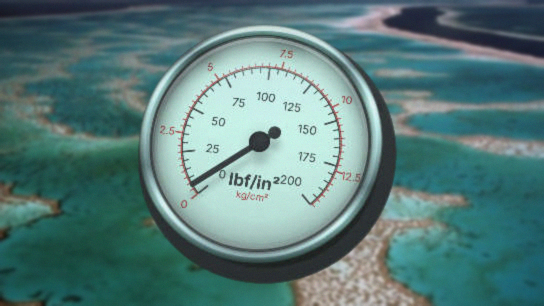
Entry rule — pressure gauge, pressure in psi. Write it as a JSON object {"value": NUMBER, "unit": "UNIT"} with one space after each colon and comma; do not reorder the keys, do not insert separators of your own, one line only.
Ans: {"value": 5, "unit": "psi"}
